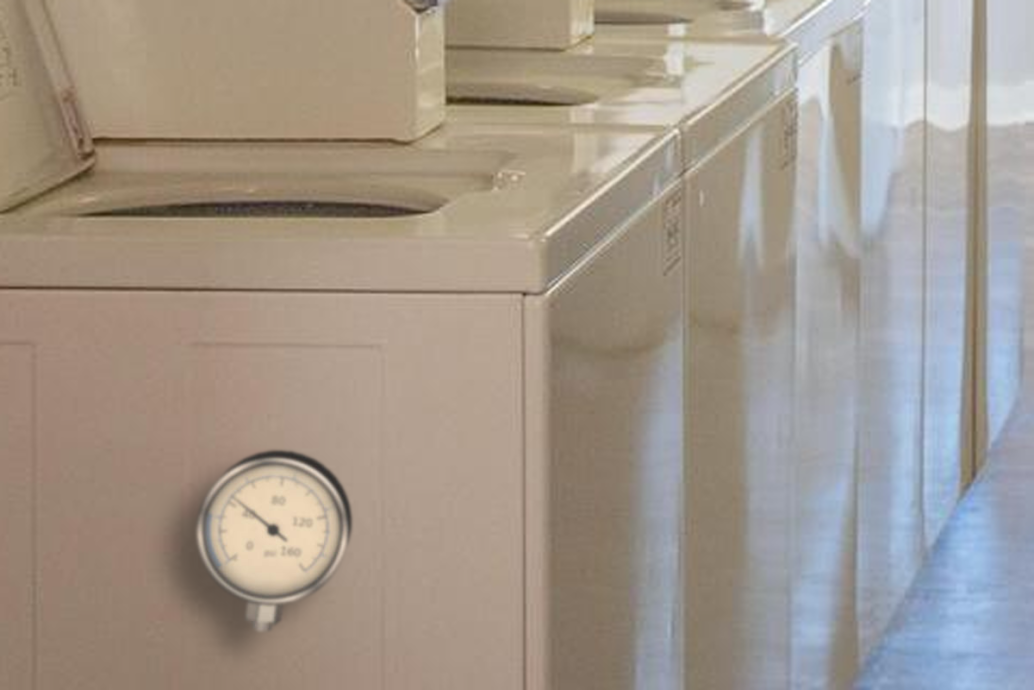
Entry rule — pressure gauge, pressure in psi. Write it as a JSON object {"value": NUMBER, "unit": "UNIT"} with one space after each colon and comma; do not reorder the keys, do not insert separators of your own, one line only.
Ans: {"value": 45, "unit": "psi"}
